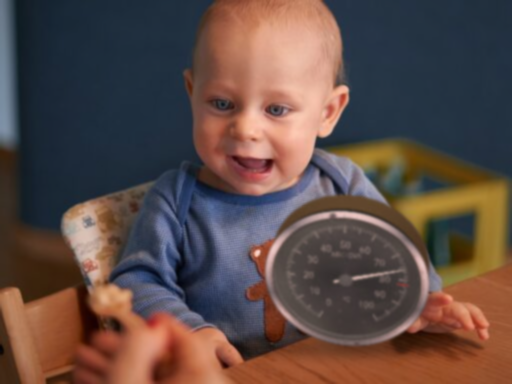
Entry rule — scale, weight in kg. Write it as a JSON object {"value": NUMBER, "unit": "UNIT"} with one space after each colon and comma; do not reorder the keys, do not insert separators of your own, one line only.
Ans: {"value": 75, "unit": "kg"}
